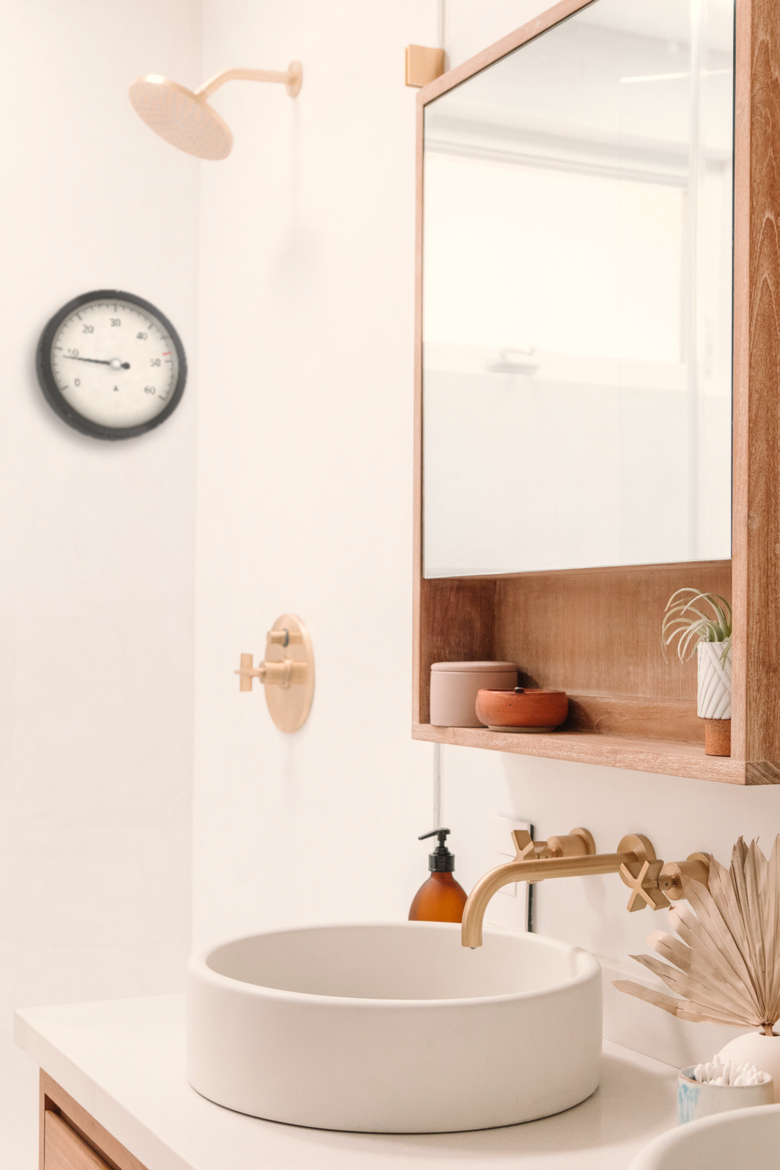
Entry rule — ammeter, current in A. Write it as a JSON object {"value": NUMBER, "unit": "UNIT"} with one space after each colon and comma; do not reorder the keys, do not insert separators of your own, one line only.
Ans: {"value": 8, "unit": "A"}
